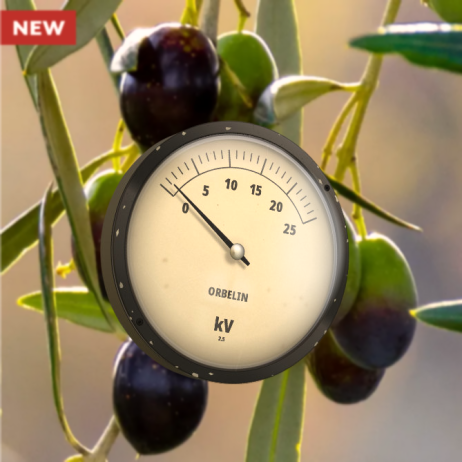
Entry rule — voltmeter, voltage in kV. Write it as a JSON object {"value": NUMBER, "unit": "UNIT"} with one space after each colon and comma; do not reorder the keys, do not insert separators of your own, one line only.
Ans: {"value": 1, "unit": "kV"}
